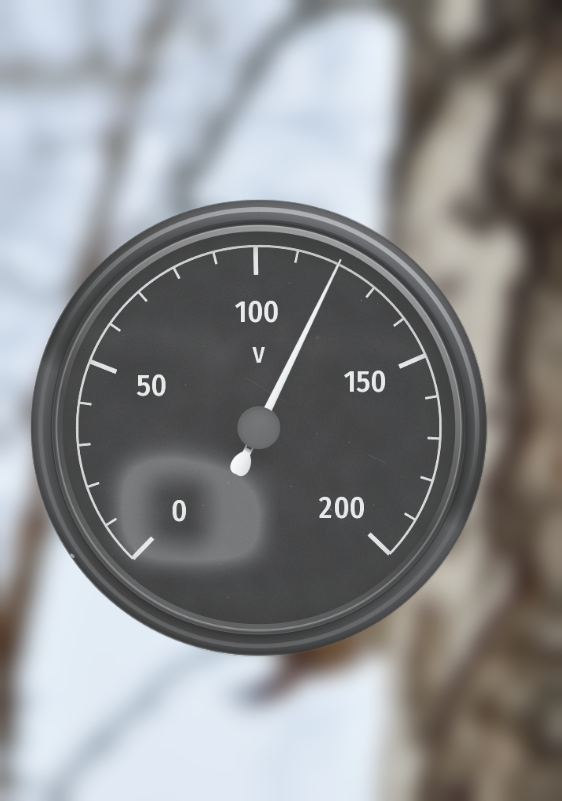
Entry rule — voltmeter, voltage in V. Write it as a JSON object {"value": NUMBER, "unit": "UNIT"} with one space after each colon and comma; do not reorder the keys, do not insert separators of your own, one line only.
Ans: {"value": 120, "unit": "V"}
